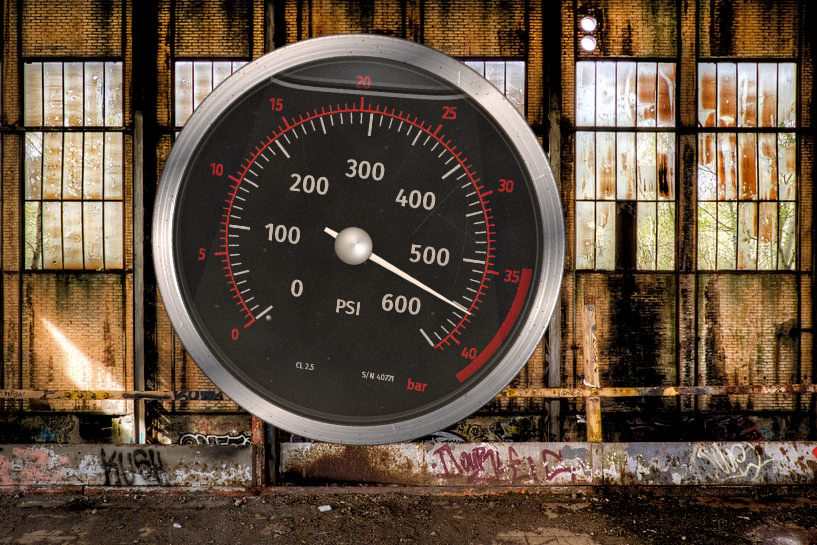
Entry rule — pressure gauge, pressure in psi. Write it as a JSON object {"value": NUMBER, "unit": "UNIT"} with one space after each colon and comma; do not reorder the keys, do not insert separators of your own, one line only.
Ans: {"value": 550, "unit": "psi"}
